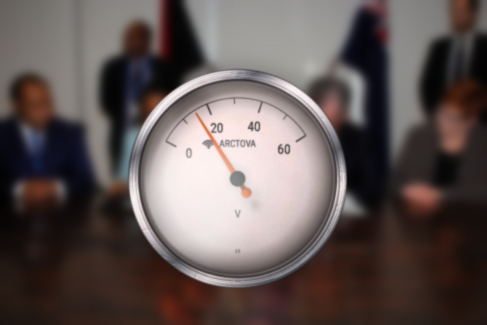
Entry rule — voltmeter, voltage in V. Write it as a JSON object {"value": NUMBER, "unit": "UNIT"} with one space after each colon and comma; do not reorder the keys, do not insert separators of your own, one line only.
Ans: {"value": 15, "unit": "V"}
